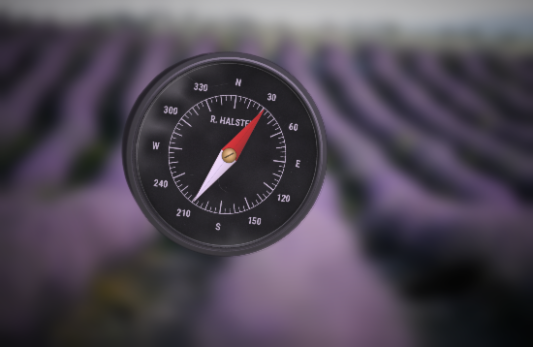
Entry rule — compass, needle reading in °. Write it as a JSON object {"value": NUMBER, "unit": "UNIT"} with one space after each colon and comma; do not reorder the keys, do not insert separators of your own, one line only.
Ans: {"value": 30, "unit": "°"}
